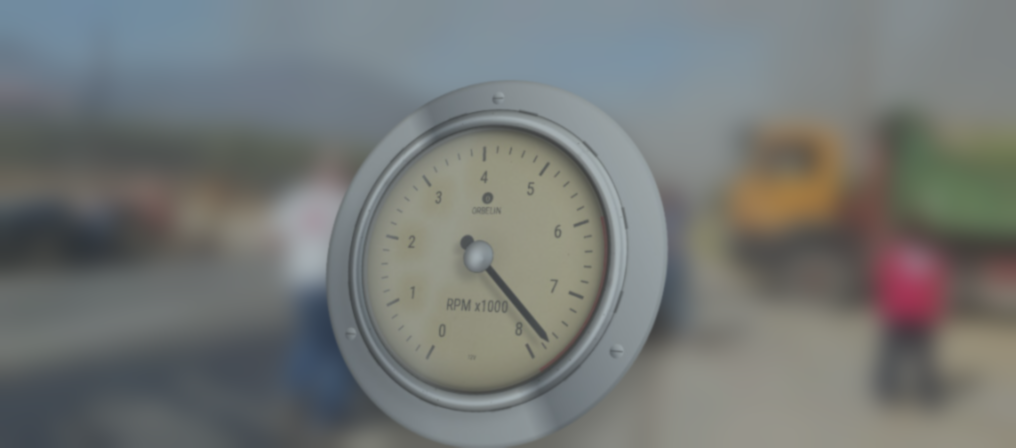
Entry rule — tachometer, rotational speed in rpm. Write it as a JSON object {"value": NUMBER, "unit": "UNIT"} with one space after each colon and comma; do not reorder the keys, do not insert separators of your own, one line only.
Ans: {"value": 7700, "unit": "rpm"}
